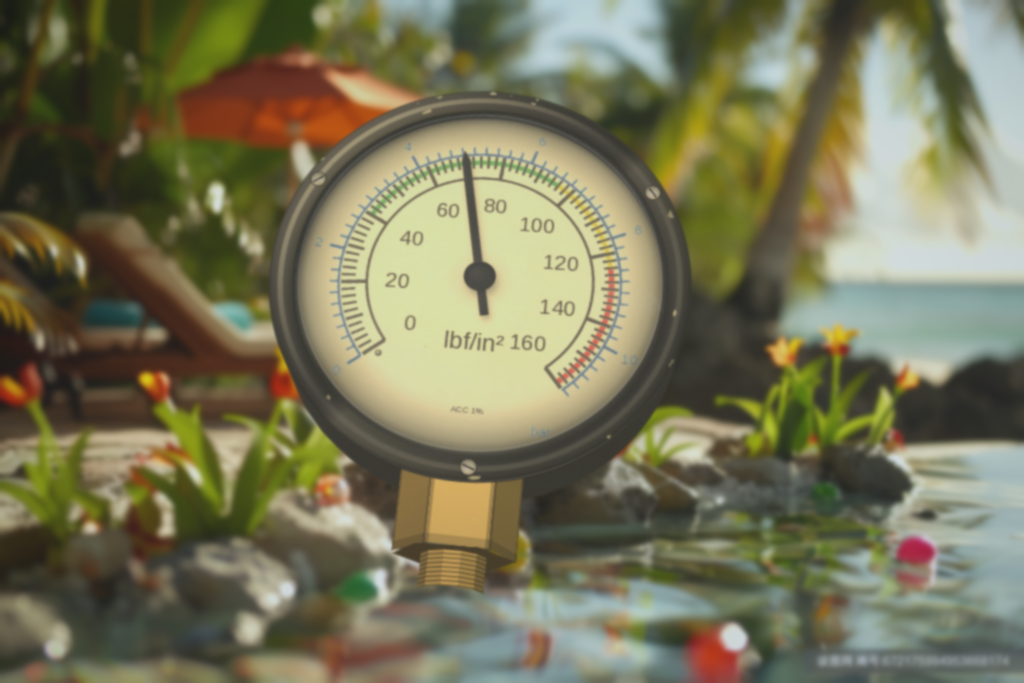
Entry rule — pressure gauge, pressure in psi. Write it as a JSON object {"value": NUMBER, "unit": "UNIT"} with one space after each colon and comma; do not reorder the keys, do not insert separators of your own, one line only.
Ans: {"value": 70, "unit": "psi"}
